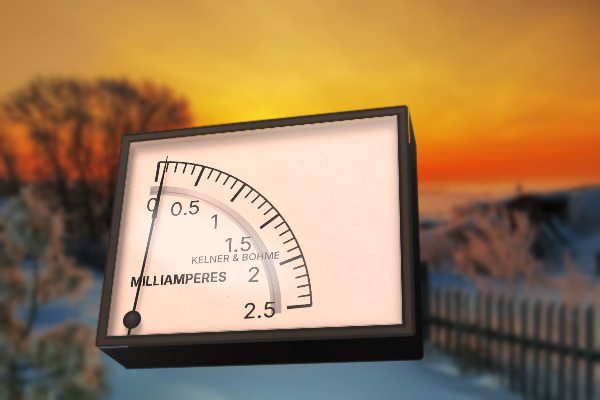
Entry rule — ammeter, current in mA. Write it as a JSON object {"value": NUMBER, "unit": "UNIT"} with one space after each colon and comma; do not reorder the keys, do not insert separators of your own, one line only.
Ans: {"value": 0.1, "unit": "mA"}
